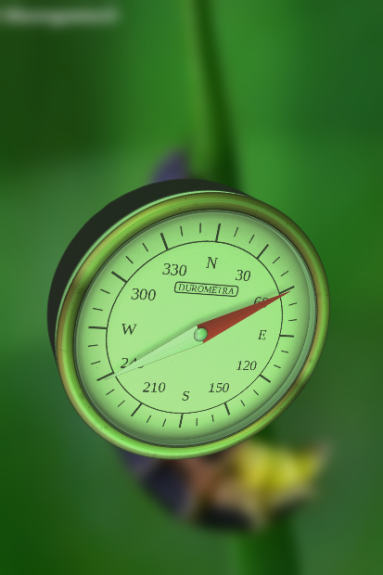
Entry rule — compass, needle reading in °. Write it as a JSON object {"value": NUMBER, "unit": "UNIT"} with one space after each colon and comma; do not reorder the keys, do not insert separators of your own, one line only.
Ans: {"value": 60, "unit": "°"}
